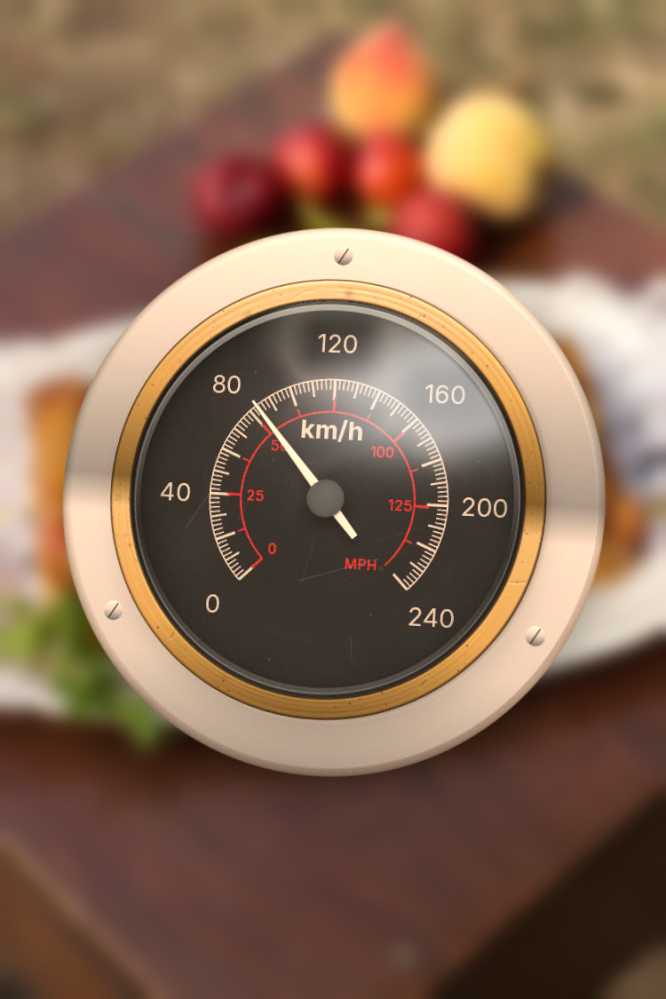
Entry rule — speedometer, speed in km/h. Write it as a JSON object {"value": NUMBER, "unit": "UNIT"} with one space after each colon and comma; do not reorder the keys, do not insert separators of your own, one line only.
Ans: {"value": 84, "unit": "km/h"}
